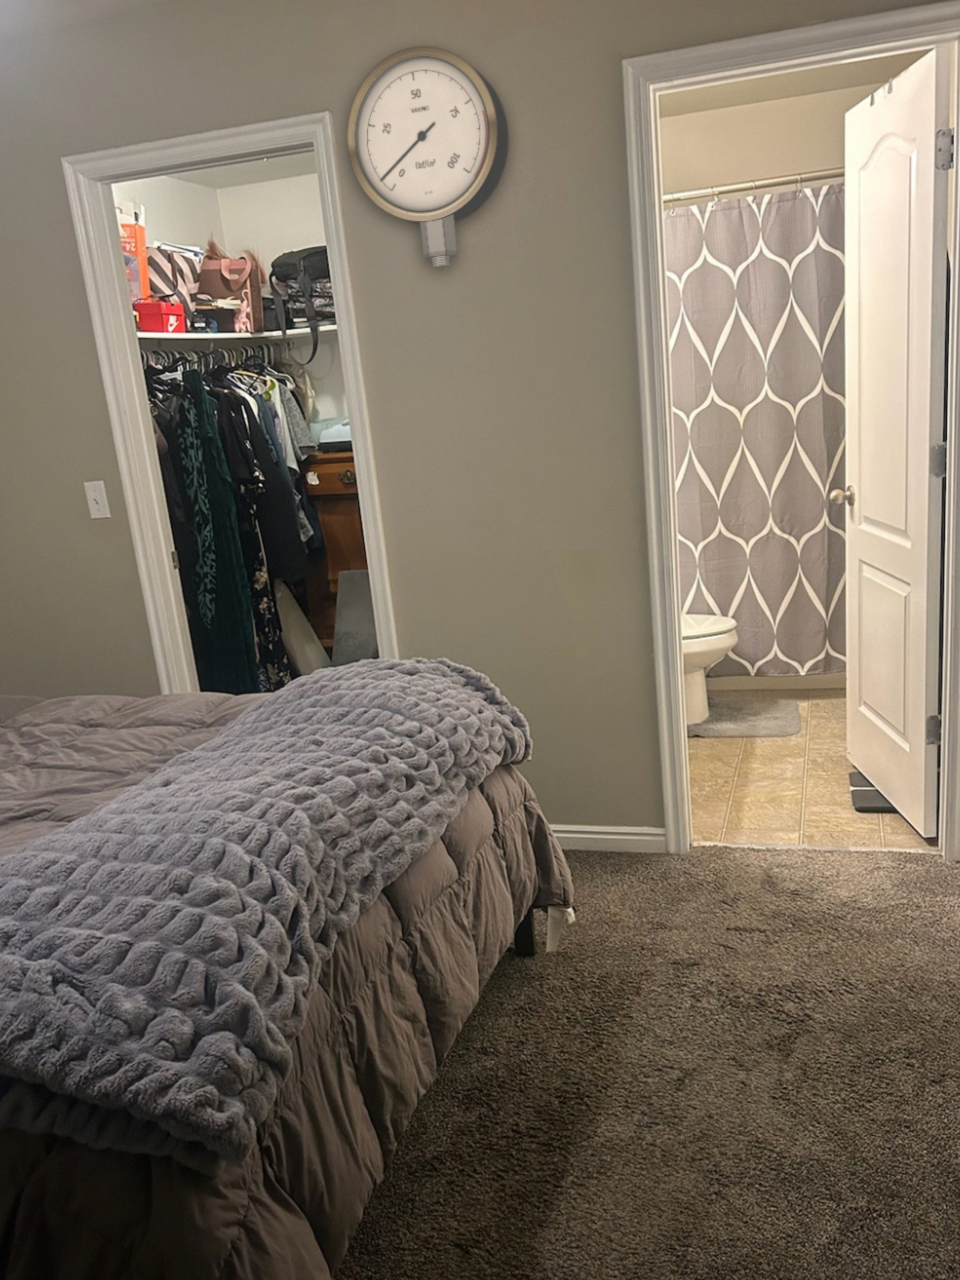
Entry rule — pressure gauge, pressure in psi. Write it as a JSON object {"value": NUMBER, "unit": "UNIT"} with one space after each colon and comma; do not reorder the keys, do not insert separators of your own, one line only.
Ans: {"value": 5, "unit": "psi"}
